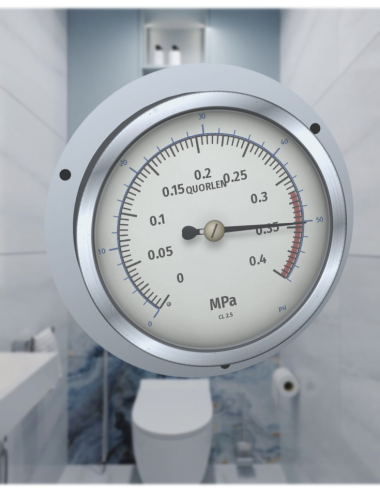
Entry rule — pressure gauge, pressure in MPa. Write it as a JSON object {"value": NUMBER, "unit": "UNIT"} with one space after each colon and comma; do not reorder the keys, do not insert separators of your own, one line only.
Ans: {"value": 0.345, "unit": "MPa"}
